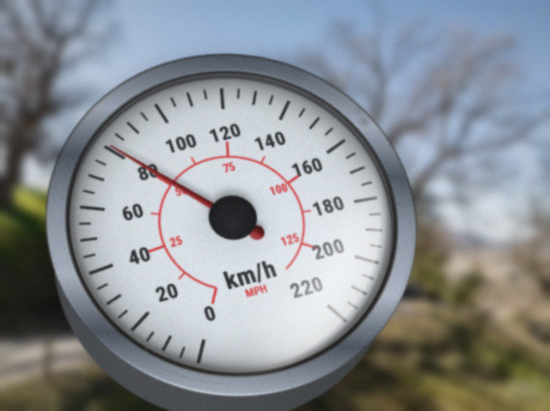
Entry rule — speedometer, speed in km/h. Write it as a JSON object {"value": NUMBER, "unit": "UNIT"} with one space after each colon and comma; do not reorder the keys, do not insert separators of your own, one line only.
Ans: {"value": 80, "unit": "km/h"}
